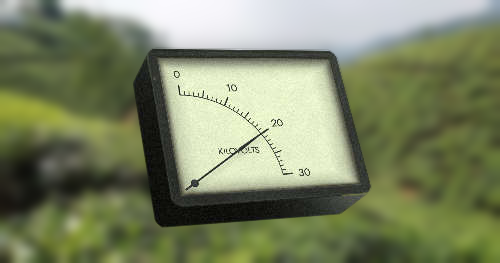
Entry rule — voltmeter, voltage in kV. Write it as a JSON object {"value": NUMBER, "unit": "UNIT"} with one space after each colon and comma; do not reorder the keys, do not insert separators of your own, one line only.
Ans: {"value": 20, "unit": "kV"}
